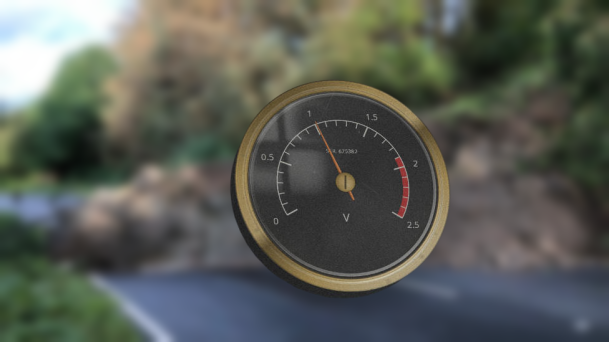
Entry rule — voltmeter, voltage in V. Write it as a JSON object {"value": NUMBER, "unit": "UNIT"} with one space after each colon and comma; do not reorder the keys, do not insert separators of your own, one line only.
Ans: {"value": 1, "unit": "V"}
